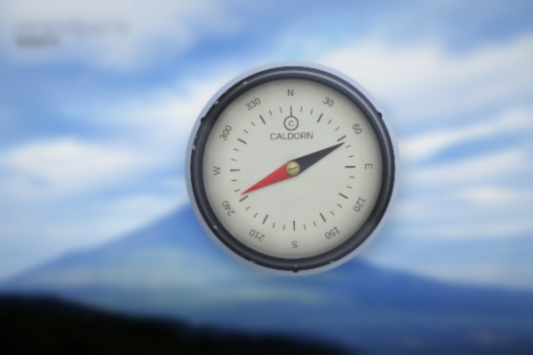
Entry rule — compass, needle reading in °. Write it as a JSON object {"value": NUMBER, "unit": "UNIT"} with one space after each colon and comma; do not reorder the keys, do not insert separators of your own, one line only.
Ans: {"value": 245, "unit": "°"}
